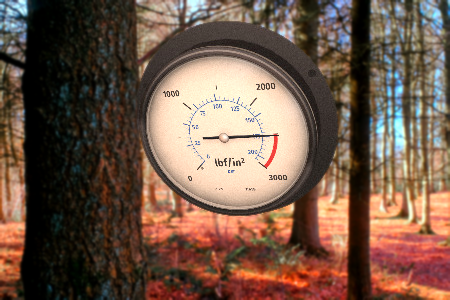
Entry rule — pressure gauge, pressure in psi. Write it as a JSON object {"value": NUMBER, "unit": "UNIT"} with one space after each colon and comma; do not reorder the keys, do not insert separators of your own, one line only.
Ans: {"value": 2500, "unit": "psi"}
